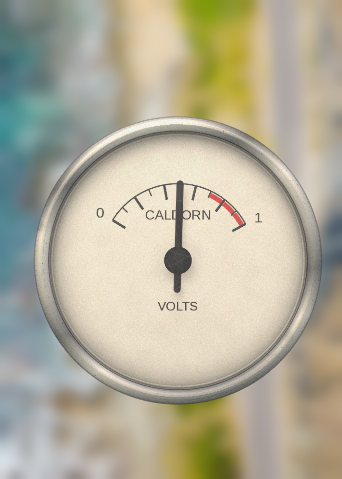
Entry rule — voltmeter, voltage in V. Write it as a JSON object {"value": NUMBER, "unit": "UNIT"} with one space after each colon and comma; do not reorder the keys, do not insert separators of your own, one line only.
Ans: {"value": 0.5, "unit": "V"}
